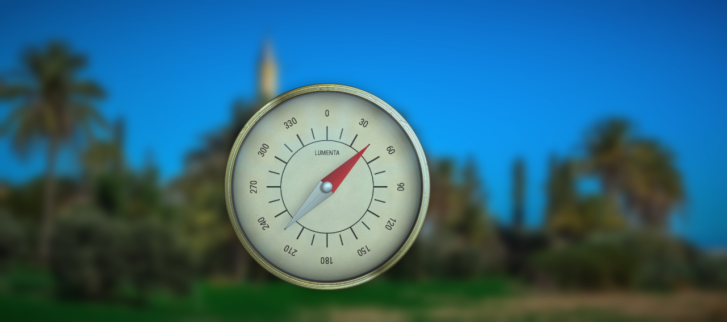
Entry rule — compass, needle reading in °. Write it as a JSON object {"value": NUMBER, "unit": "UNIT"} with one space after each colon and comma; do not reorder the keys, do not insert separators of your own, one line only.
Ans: {"value": 45, "unit": "°"}
